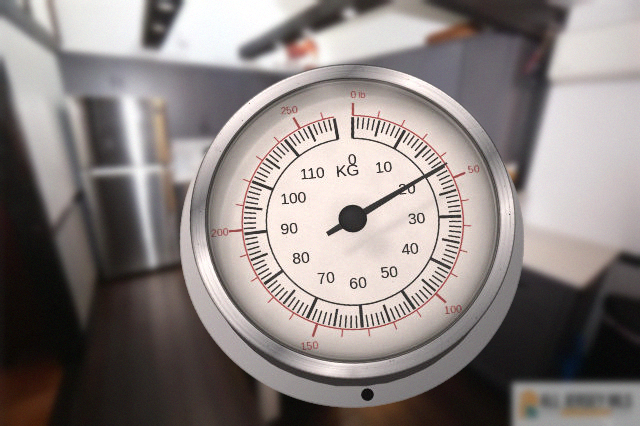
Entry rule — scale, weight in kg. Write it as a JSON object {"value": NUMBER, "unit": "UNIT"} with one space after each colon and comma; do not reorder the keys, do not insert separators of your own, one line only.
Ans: {"value": 20, "unit": "kg"}
